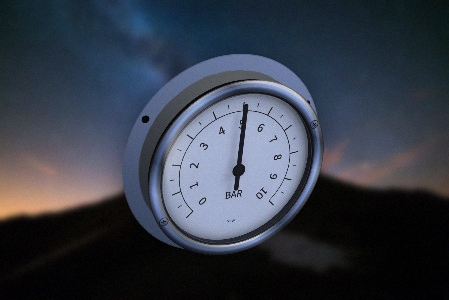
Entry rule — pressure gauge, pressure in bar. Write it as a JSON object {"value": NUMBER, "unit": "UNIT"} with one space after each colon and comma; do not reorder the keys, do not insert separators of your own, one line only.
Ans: {"value": 5, "unit": "bar"}
